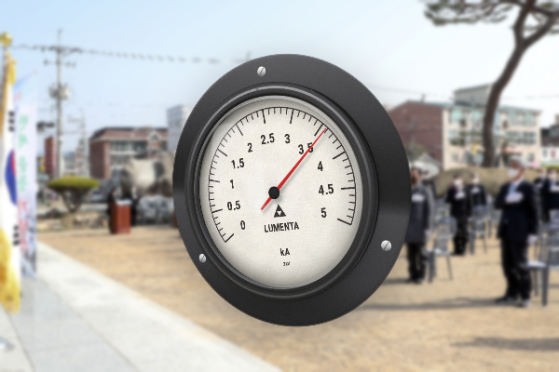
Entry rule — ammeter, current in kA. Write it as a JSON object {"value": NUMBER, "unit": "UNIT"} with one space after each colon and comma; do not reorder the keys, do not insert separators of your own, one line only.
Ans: {"value": 3.6, "unit": "kA"}
